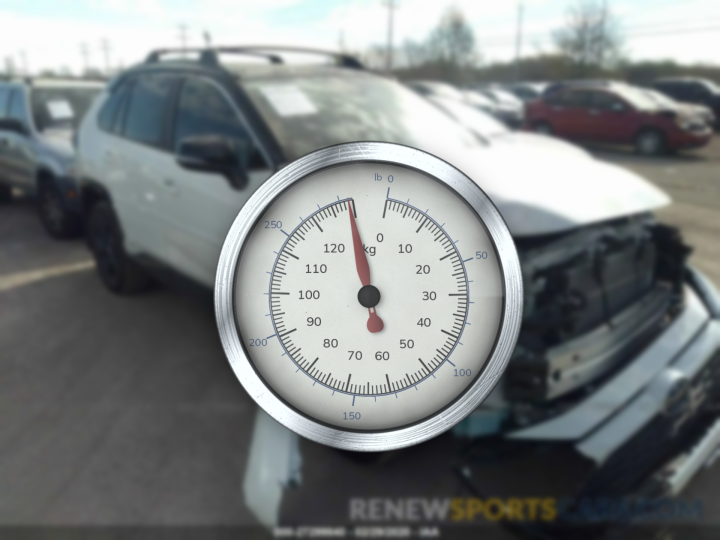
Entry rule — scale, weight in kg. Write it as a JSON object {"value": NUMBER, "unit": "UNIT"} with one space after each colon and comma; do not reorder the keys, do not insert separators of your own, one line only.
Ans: {"value": 129, "unit": "kg"}
